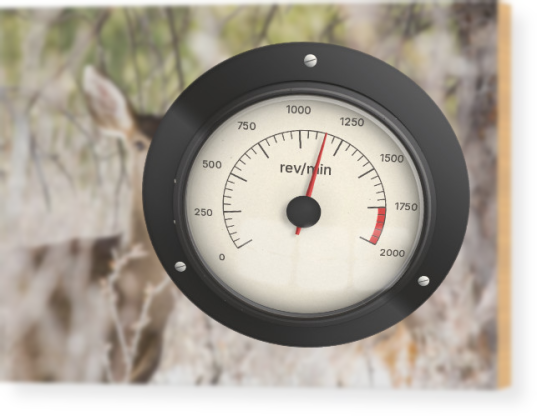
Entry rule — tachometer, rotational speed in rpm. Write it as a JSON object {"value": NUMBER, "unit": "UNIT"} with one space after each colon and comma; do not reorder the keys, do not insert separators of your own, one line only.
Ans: {"value": 1150, "unit": "rpm"}
